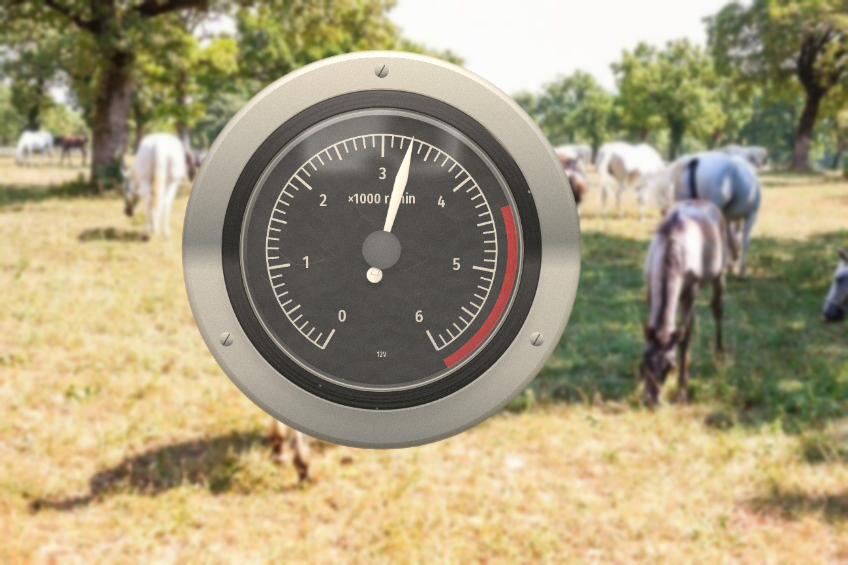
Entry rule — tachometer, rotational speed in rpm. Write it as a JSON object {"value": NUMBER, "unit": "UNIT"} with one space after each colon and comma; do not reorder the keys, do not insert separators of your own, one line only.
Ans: {"value": 3300, "unit": "rpm"}
